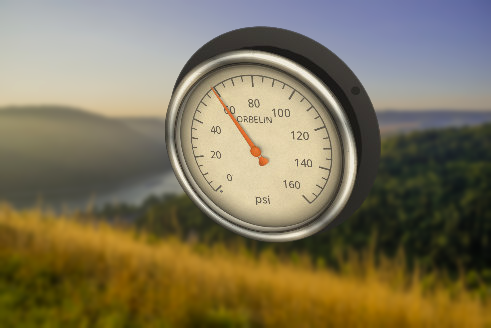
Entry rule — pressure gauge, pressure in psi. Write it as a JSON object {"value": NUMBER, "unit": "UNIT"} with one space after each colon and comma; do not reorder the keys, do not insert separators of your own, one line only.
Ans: {"value": 60, "unit": "psi"}
